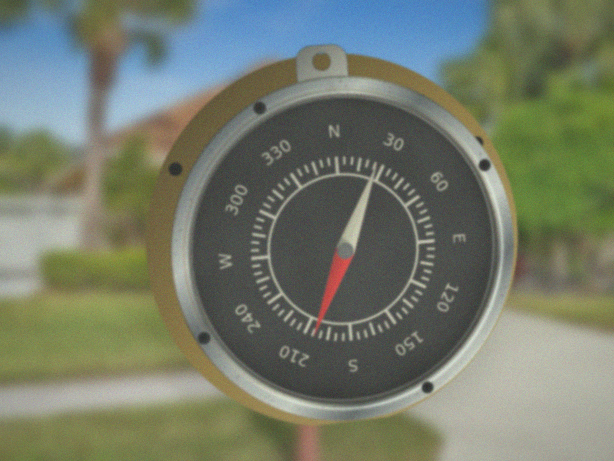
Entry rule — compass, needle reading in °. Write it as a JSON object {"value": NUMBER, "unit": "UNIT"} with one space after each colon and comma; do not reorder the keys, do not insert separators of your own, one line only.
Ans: {"value": 205, "unit": "°"}
